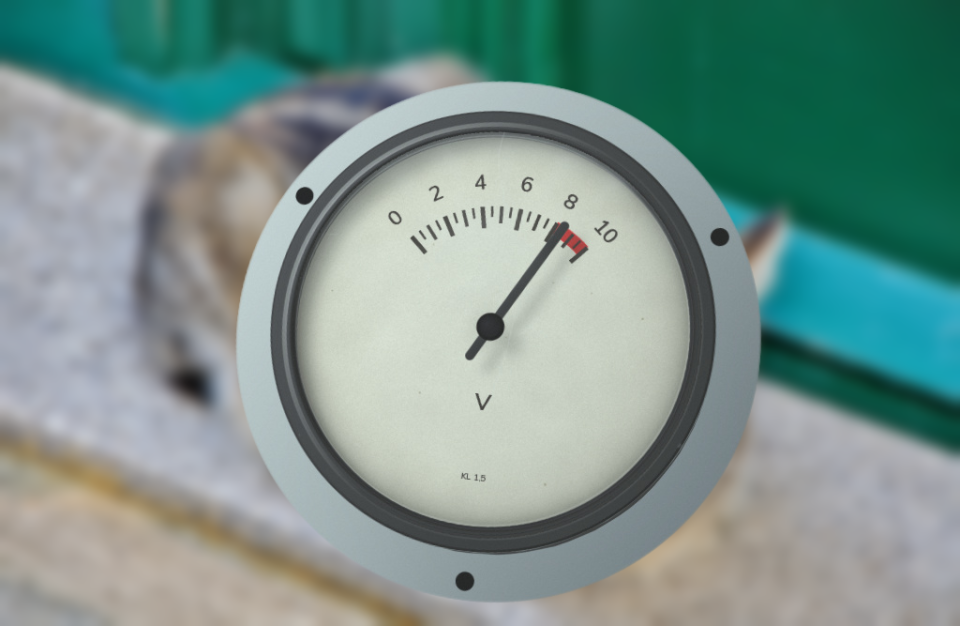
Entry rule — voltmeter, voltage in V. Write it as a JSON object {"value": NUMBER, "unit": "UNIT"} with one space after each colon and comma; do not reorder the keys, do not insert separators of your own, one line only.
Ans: {"value": 8.5, "unit": "V"}
